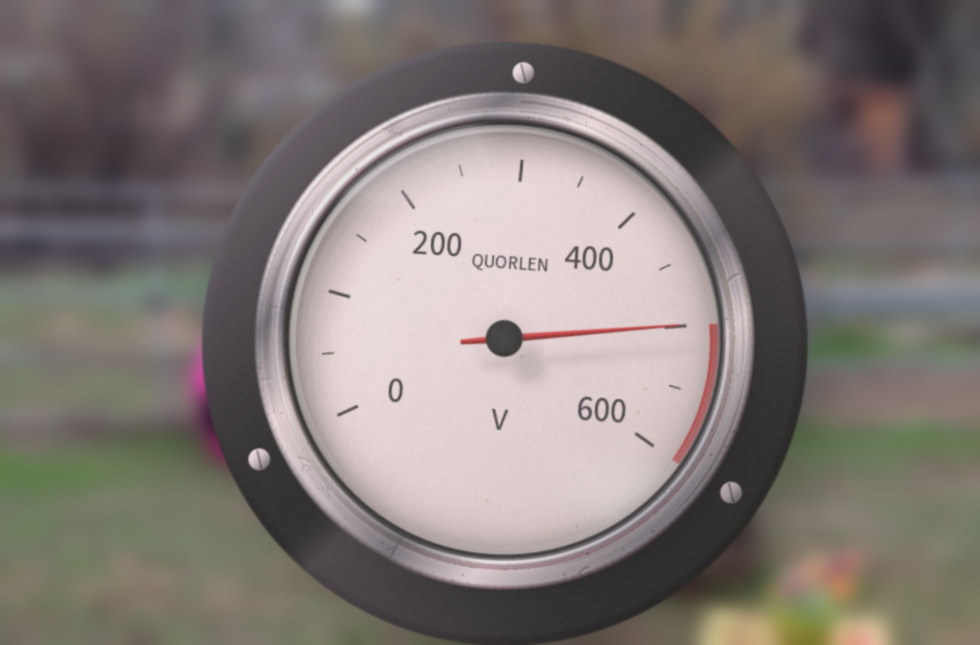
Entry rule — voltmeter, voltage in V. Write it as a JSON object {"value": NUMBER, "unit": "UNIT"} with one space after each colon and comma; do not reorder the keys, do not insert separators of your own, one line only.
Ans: {"value": 500, "unit": "V"}
